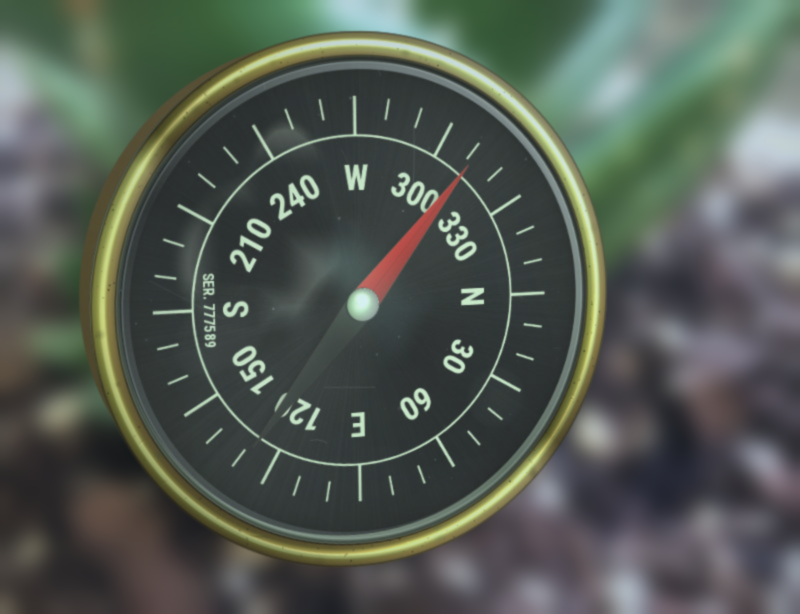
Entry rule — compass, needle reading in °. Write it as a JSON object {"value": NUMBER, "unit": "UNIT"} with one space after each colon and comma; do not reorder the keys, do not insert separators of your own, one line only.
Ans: {"value": 310, "unit": "°"}
